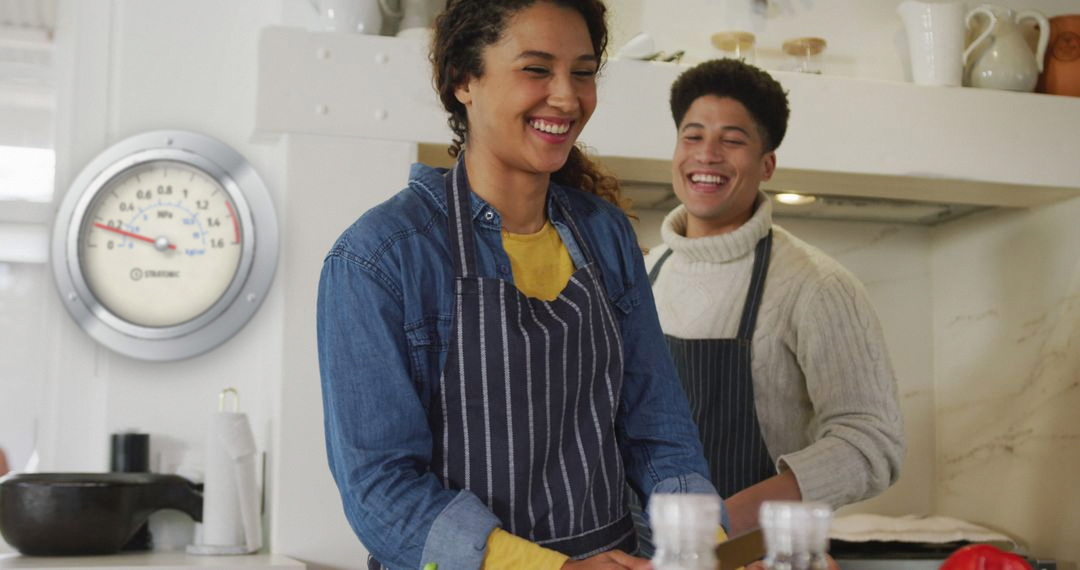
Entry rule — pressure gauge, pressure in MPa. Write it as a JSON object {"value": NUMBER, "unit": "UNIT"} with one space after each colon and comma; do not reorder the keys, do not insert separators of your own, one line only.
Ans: {"value": 0.15, "unit": "MPa"}
